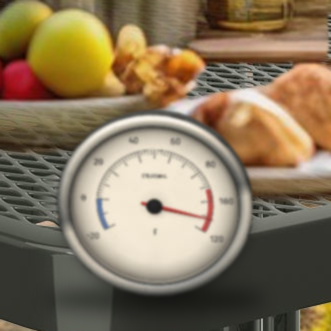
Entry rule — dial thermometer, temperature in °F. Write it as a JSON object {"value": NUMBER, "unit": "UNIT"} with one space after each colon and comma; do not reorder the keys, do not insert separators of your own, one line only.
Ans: {"value": 110, "unit": "°F"}
